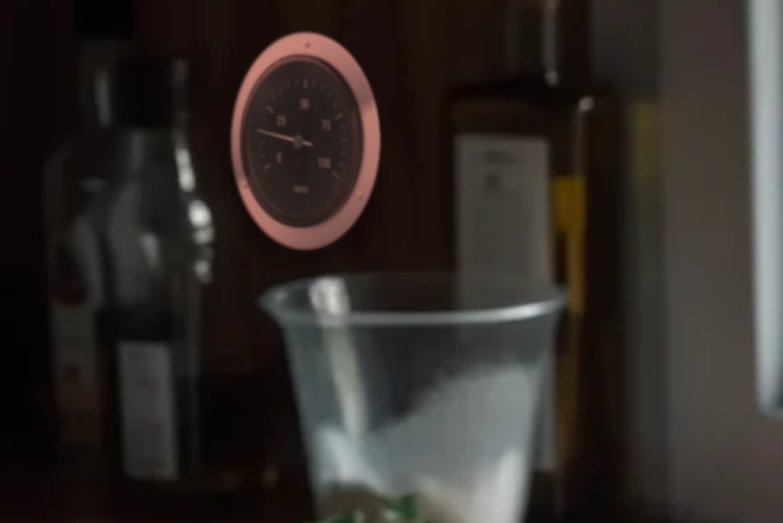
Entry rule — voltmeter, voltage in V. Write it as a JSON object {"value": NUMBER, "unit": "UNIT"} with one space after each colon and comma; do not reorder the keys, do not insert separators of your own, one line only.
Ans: {"value": 15, "unit": "V"}
